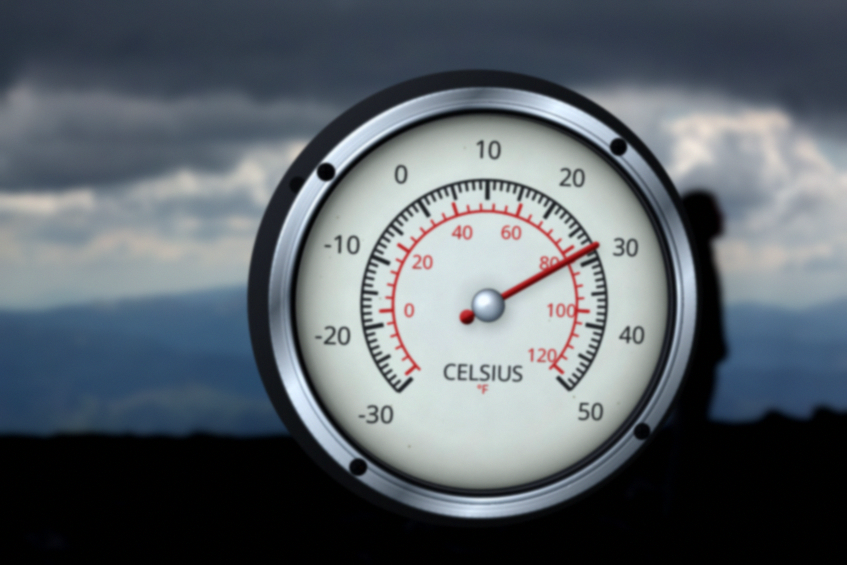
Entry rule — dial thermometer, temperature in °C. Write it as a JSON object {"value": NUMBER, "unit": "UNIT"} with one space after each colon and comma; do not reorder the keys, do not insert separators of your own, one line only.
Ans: {"value": 28, "unit": "°C"}
